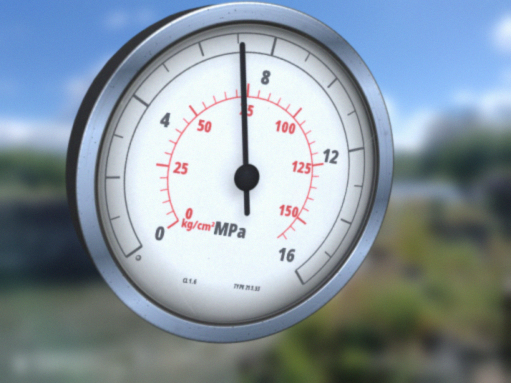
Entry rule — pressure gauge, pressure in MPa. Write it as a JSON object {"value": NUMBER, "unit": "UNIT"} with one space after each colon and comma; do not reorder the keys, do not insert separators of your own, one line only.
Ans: {"value": 7, "unit": "MPa"}
